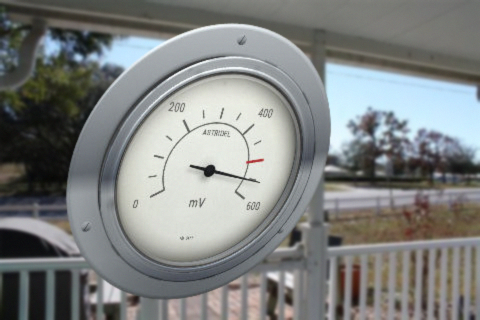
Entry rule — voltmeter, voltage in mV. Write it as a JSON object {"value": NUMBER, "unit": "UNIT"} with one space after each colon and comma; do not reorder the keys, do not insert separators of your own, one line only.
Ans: {"value": 550, "unit": "mV"}
